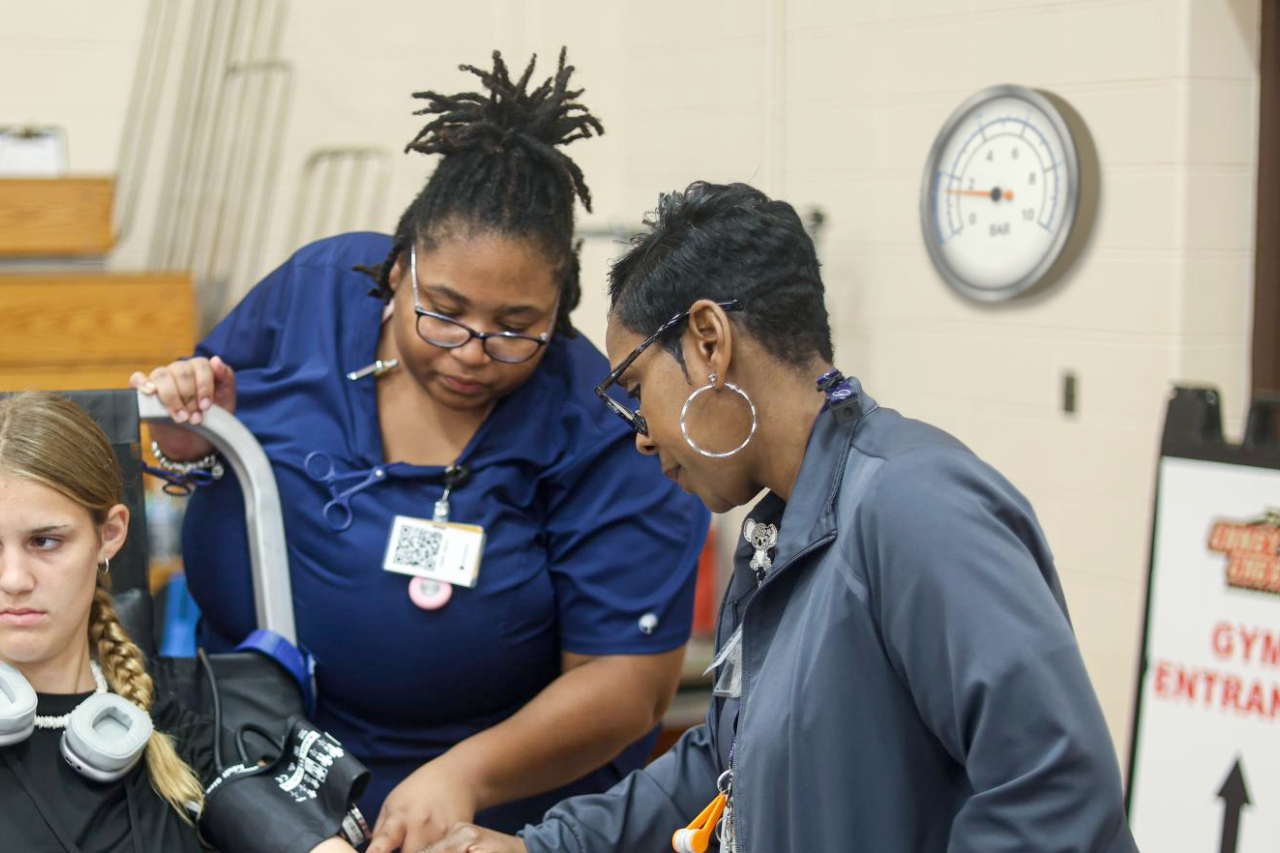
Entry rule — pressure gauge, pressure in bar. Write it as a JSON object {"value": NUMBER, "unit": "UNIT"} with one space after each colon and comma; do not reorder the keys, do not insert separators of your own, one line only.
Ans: {"value": 1.5, "unit": "bar"}
